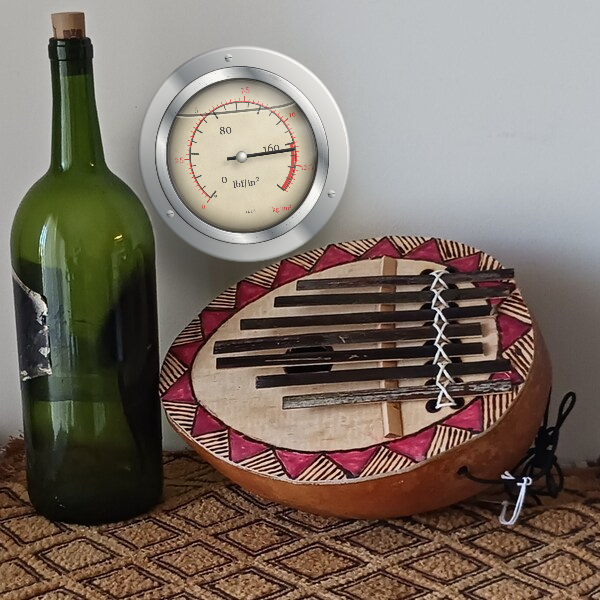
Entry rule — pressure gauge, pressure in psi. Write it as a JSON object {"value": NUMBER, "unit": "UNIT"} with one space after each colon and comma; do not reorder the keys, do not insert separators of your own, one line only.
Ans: {"value": 165, "unit": "psi"}
